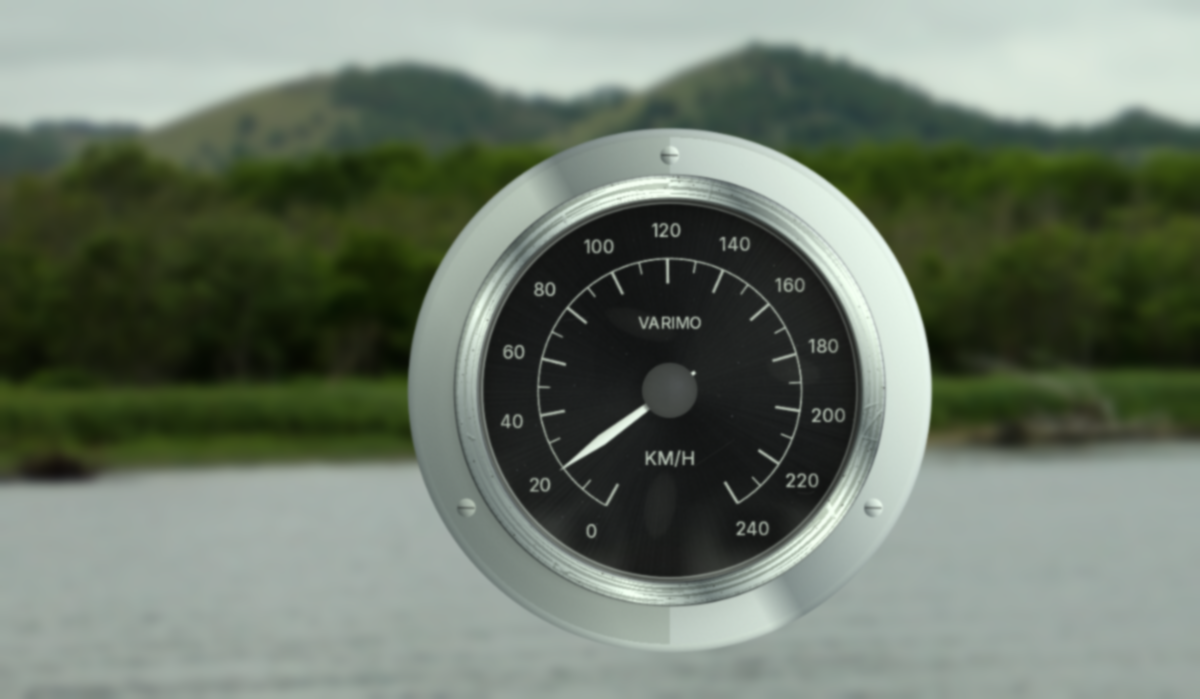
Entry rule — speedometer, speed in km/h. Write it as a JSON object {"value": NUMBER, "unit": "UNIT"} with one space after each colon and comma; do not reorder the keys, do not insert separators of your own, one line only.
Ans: {"value": 20, "unit": "km/h"}
